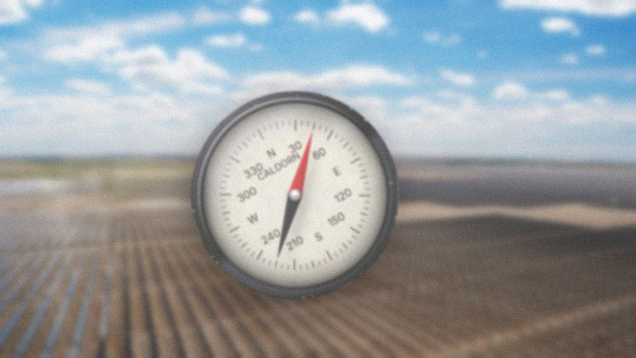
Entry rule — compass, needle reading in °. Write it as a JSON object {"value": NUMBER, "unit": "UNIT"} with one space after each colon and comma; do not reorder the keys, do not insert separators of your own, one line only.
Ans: {"value": 45, "unit": "°"}
